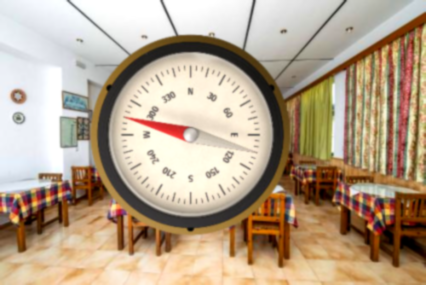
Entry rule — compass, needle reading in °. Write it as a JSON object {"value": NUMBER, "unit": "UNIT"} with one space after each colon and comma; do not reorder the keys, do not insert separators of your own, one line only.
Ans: {"value": 285, "unit": "°"}
